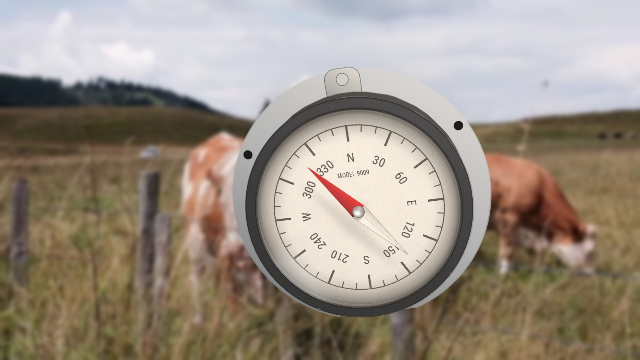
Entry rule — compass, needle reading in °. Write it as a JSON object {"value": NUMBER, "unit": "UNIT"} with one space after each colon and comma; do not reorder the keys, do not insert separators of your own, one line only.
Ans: {"value": 320, "unit": "°"}
